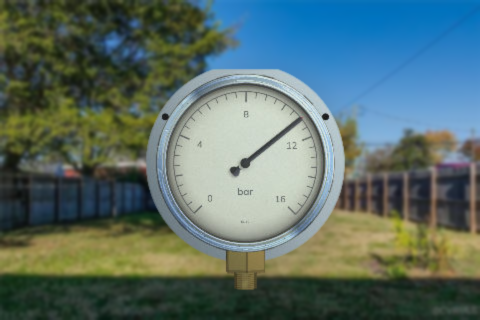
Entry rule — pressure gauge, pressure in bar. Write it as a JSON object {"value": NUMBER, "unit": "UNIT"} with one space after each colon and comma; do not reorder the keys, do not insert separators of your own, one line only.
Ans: {"value": 11, "unit": "bar"}
